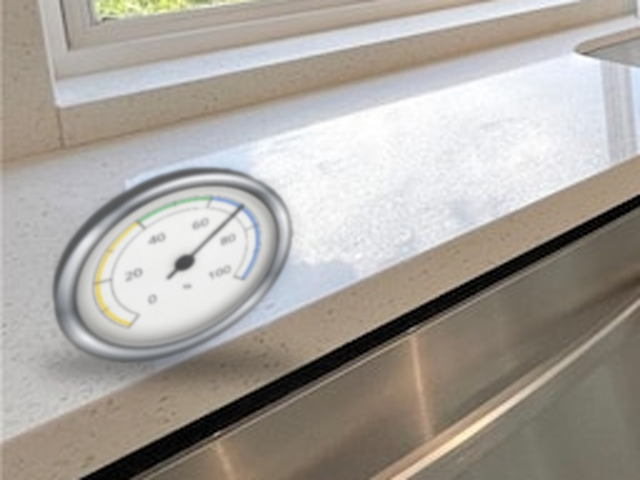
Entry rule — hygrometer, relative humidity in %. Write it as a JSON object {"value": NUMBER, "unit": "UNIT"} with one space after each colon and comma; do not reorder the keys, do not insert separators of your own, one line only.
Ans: {"value": 70, "unit": "%"}
